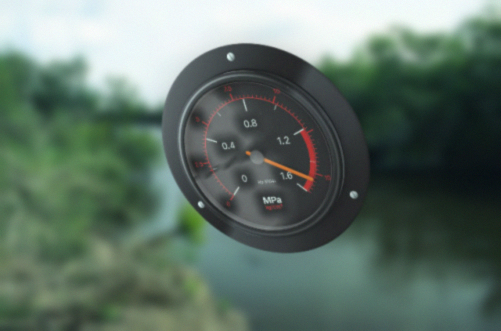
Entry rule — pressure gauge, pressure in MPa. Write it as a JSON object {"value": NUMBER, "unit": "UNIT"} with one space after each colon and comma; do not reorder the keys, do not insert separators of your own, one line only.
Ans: {"value": 1.5, "unit": "MPa"}
